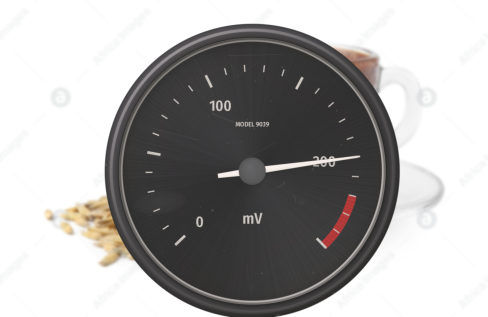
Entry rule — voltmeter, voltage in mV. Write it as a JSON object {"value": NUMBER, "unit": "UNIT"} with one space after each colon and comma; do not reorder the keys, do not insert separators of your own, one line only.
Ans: {"value": 200, "unit": "mV"}
